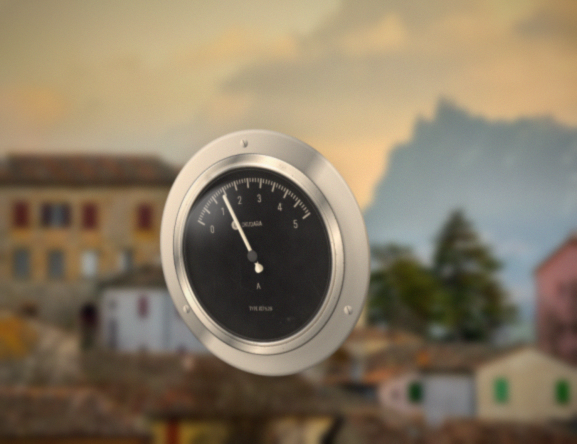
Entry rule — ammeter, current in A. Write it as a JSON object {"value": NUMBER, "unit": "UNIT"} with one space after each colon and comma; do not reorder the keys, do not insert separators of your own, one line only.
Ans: {"value": 1.5, "unit": "A"}
